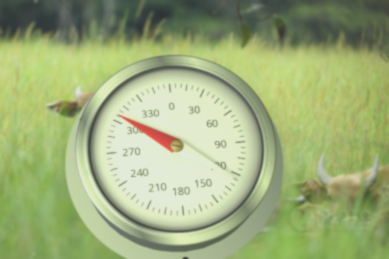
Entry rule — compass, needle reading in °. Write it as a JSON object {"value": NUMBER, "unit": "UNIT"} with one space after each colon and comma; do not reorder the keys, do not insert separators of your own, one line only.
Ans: {"value": 305, "unit": "°"}
